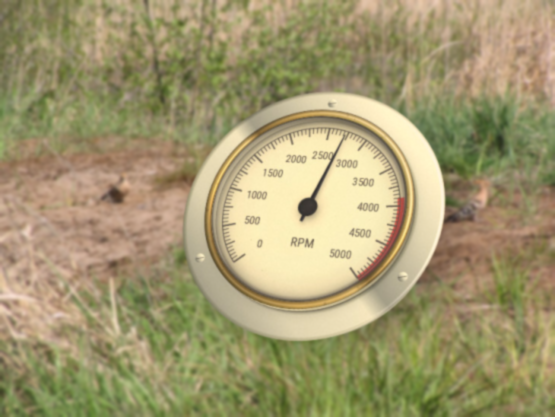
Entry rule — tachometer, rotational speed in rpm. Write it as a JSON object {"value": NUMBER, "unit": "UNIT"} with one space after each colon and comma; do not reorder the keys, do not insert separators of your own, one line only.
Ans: {"value": 2750, "unit": "rpm"}
